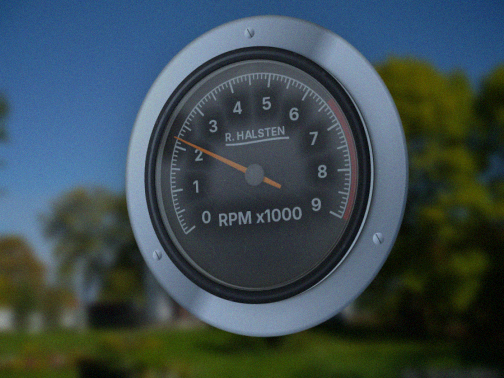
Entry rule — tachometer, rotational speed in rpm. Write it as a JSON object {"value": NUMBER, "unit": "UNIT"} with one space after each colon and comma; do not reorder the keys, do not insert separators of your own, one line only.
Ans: {"value": 2200, "unit": "rpm"}
